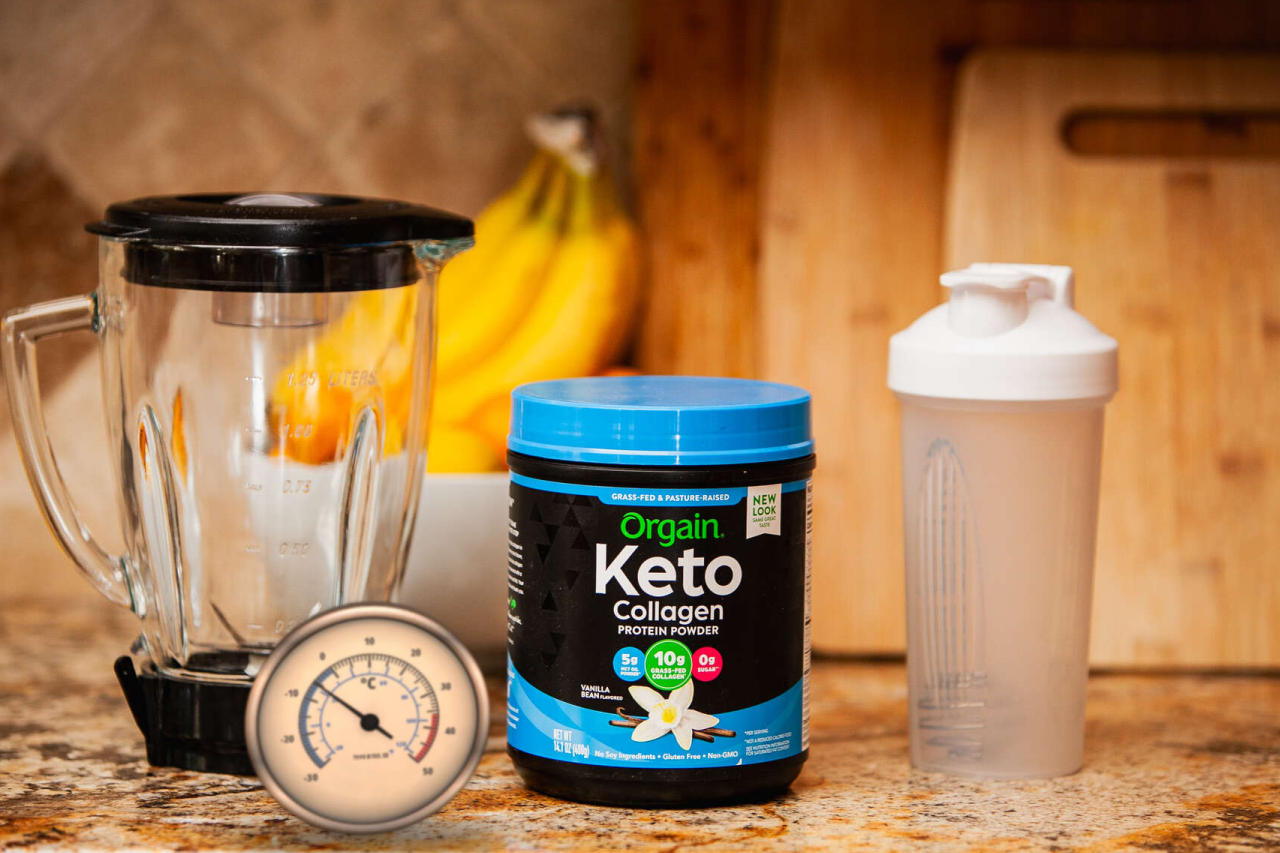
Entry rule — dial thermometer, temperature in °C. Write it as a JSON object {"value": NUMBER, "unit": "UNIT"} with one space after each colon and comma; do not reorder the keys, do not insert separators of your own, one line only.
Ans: {"value": -5, "unit": "°C"}
